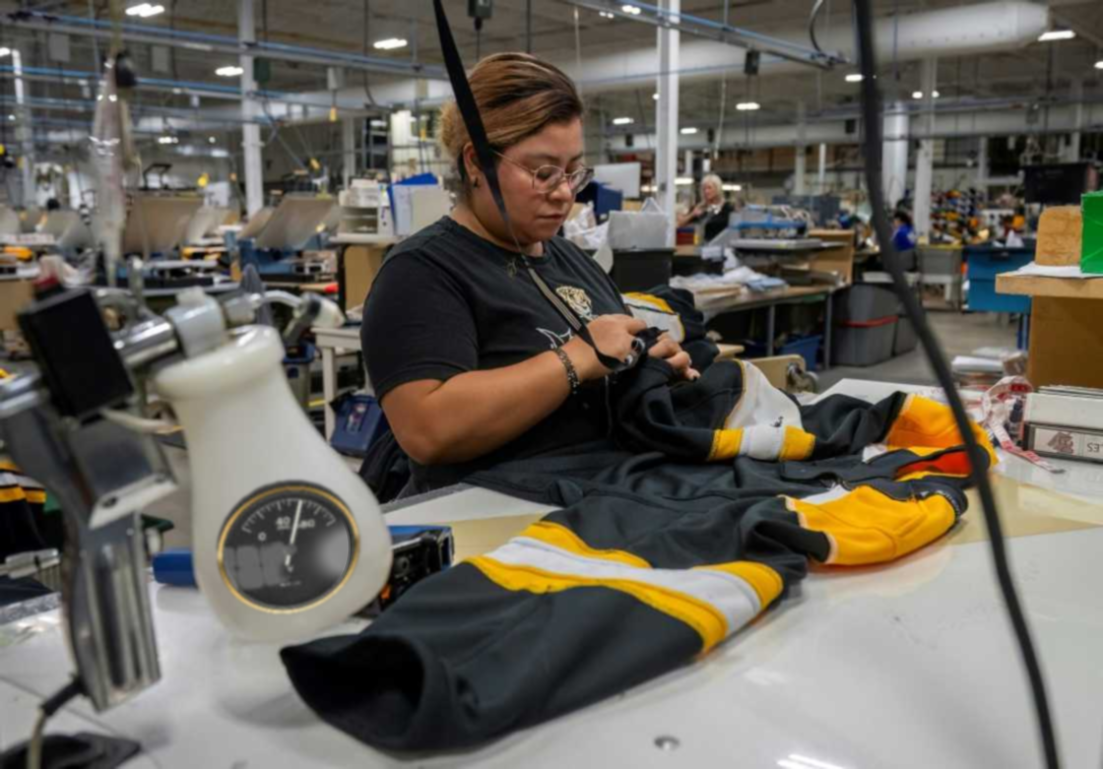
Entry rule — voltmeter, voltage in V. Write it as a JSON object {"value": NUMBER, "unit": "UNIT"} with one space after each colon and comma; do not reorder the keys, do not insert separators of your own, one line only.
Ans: {"value": 60, "unit": "V"}
